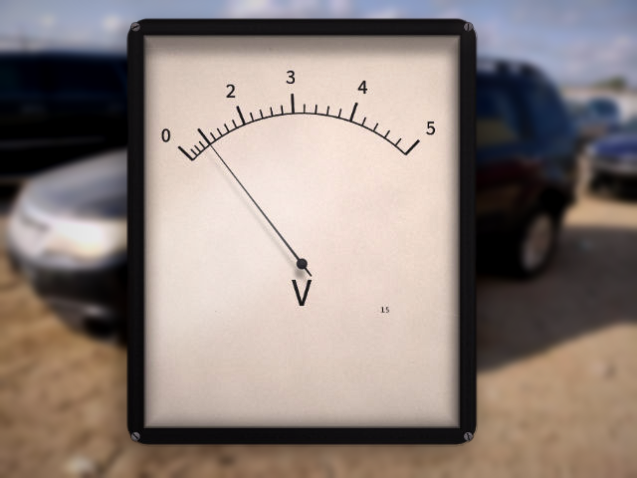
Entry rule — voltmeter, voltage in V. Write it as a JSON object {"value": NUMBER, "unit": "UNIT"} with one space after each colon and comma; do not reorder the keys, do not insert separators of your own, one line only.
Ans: {"value": 1, "unit": "V"}
